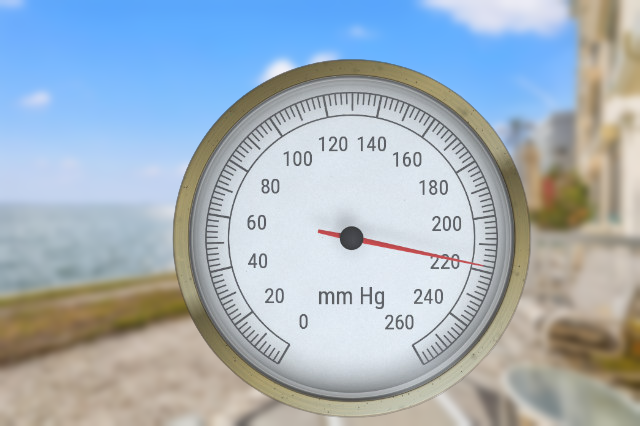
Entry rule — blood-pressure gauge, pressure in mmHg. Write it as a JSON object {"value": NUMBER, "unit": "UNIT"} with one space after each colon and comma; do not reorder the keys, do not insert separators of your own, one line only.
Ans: {"value": 218, "unit": "mmHg"}
